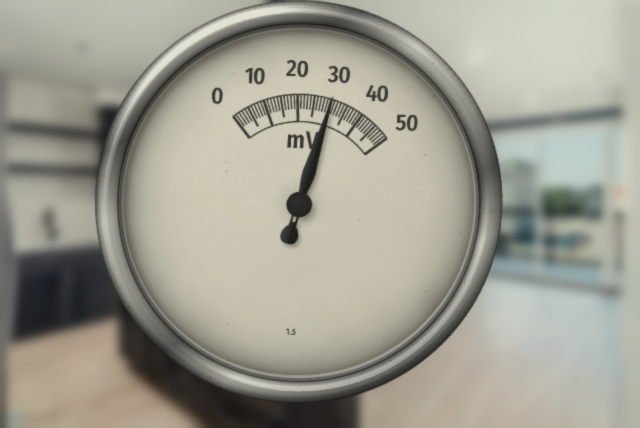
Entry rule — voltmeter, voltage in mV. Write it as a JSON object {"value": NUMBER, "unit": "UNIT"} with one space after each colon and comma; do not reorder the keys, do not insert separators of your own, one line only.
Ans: {"value": 30, "unit": "mV"}
